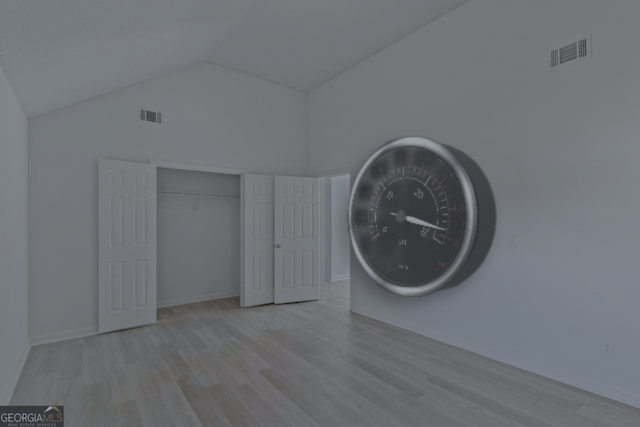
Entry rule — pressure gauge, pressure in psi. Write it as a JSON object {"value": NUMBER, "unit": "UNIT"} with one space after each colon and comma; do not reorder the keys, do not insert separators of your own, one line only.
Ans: {"value": 28, "unit": "psi"}
